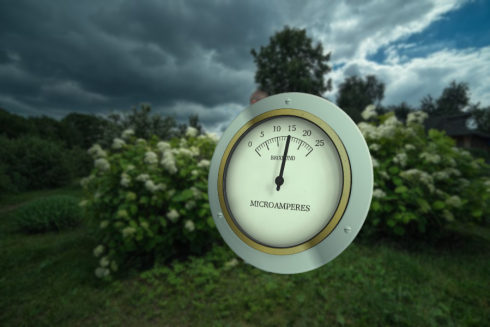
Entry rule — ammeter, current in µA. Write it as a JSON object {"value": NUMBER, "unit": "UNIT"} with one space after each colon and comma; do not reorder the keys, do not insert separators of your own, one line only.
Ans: {"value": 15, "unit": "µA"}
